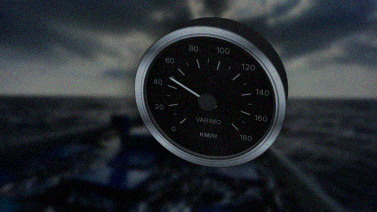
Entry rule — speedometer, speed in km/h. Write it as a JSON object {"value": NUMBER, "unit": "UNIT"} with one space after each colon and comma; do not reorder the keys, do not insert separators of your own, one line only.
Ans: {"value": 50, "unit": "km/h"}
